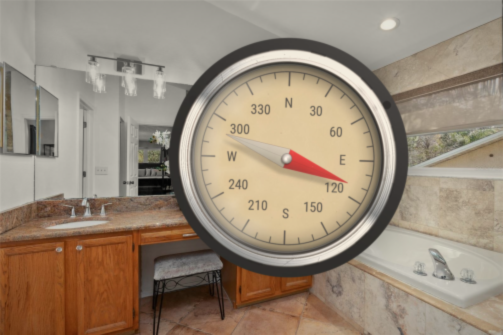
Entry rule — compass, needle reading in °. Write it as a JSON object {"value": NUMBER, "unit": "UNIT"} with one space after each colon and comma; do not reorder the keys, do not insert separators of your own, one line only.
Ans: {"value": 110, "unit": "°"}
